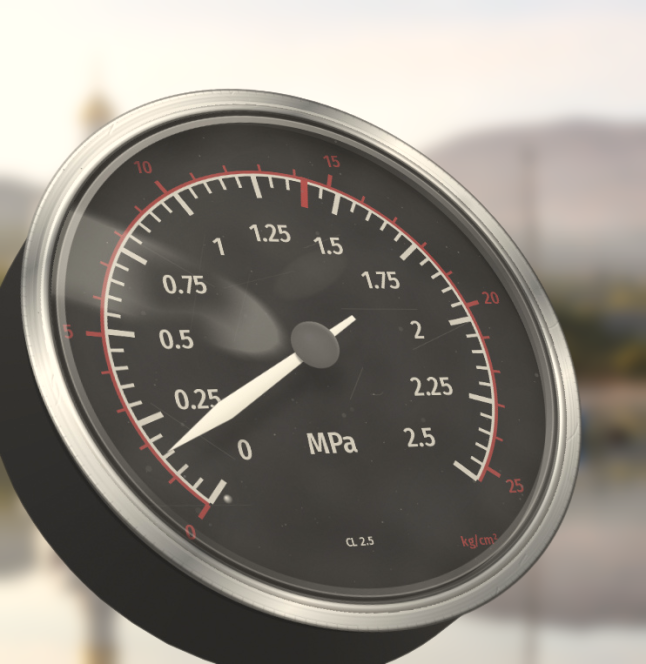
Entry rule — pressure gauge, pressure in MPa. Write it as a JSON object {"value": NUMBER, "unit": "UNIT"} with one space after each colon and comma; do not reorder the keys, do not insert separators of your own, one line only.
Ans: {"value": 0.15, "unit": "MPa"}
